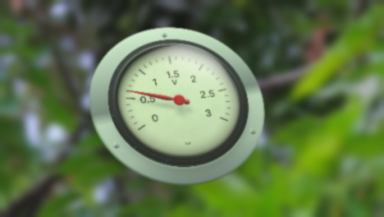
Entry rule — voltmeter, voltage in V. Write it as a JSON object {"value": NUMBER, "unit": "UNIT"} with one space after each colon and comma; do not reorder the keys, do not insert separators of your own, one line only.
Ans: {"value": 0.6, "unit": "V"}
